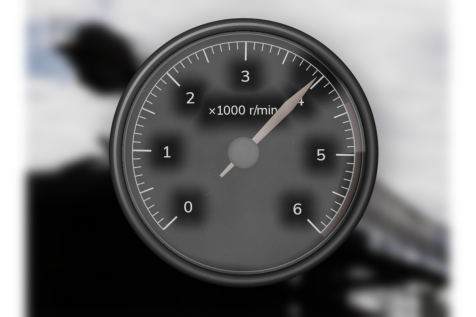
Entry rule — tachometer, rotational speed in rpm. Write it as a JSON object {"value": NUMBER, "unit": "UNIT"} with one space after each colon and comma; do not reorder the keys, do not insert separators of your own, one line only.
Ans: {"value": 3950, "unit": "rpm"}
